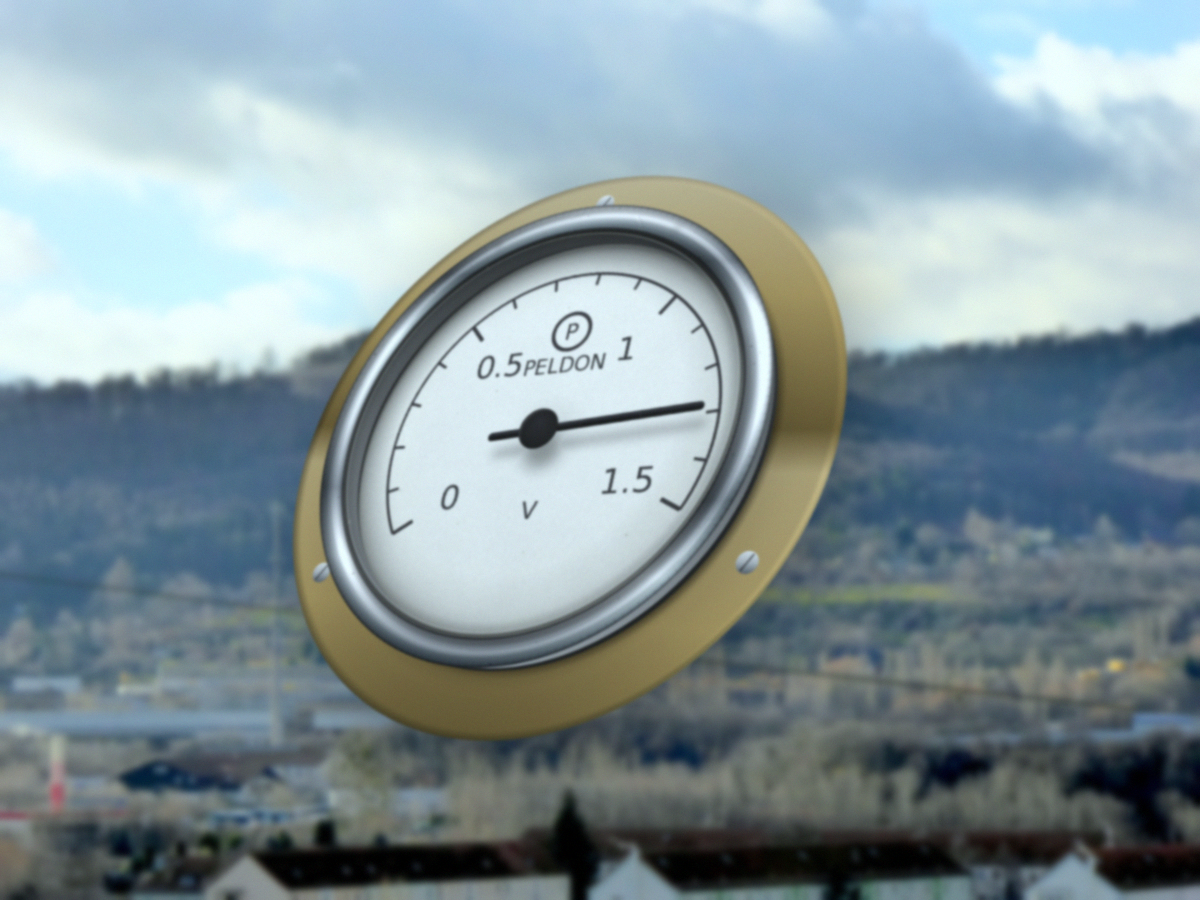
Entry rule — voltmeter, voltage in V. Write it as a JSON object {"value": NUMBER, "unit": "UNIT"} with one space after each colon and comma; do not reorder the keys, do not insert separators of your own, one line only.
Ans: {"value": 1.3, "unit": "V"}
